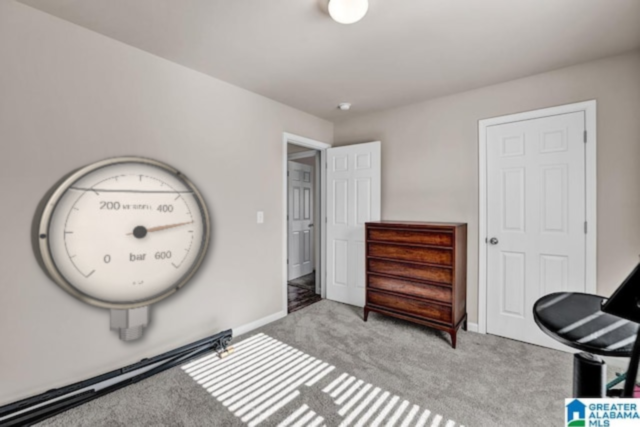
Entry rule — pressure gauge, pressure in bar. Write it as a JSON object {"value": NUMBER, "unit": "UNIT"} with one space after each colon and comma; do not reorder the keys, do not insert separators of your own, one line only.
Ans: {"value": 475, "unit": "bar"}
